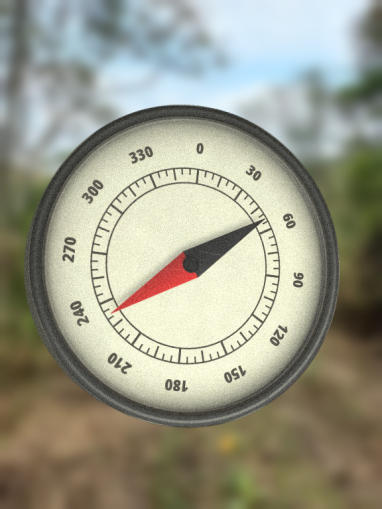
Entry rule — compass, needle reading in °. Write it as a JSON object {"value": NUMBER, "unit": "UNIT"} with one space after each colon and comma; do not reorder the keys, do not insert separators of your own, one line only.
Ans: {"value": 232.5, "unit": "°"}
